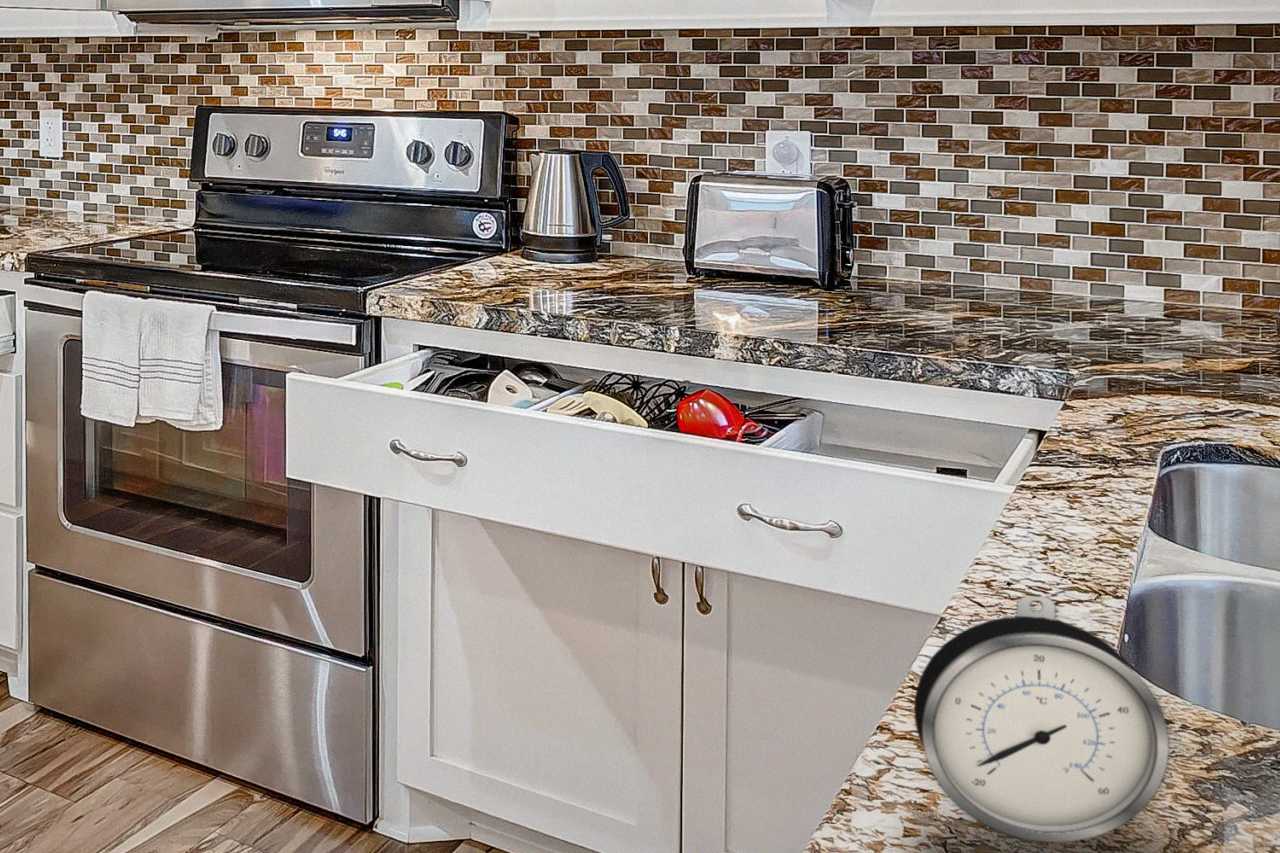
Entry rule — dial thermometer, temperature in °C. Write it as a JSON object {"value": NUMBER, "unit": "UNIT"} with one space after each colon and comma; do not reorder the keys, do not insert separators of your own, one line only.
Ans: {"value": -16, "unit": "°C"}
